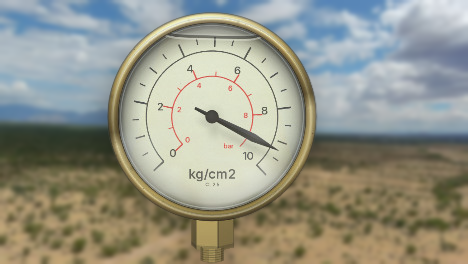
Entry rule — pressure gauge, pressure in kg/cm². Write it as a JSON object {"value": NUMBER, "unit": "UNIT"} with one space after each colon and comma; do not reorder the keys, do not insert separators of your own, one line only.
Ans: {"value": 9.25, "unit": "kg/cm²"}
